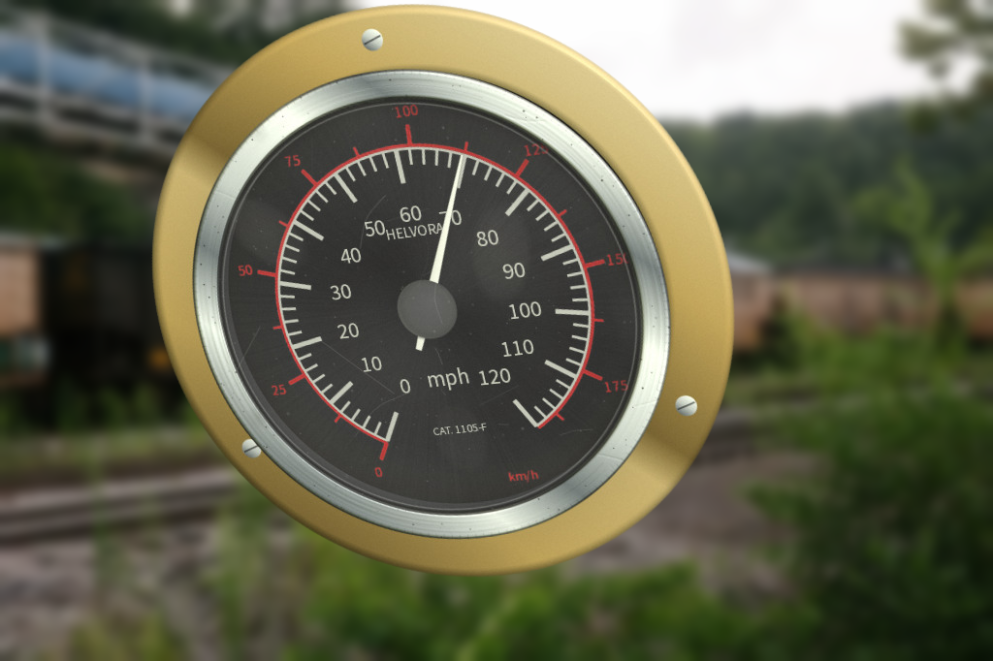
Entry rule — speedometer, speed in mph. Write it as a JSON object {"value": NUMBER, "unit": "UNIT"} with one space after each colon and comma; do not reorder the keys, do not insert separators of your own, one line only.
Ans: {"value": 70, "unit": "mph"}
